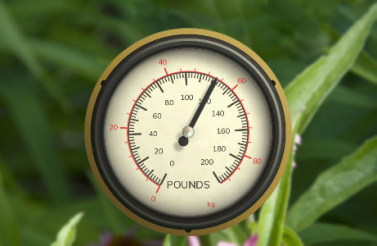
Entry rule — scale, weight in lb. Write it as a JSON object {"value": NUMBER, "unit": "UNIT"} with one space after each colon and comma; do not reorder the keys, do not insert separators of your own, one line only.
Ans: {"value": 120, "unit": "lb"}
